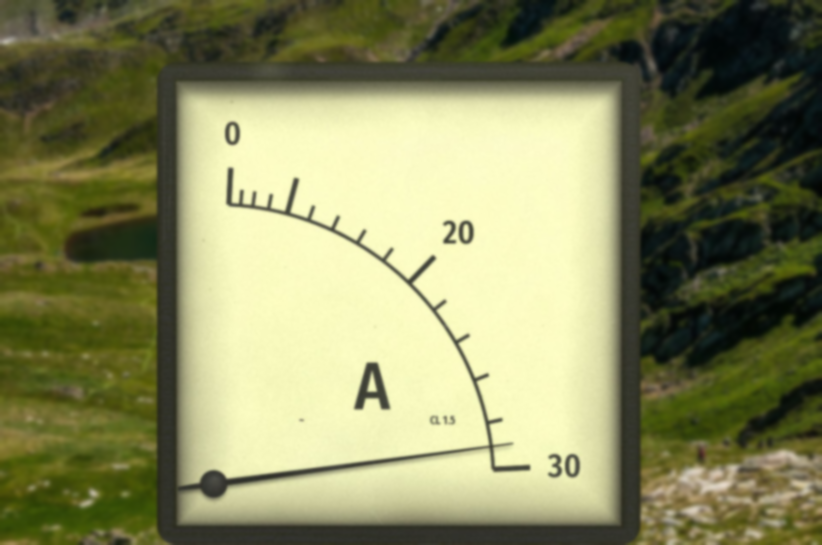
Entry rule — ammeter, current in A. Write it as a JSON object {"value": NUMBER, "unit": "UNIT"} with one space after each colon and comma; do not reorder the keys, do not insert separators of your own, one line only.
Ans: {"value": 29, "unit": "A"}
